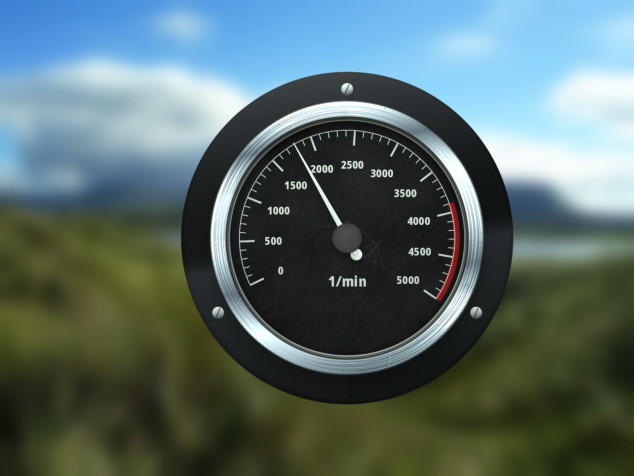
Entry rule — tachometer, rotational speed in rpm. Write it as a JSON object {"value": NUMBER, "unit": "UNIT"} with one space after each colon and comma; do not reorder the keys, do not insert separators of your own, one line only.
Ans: {"value": 1800, "unit": "rpm"}
